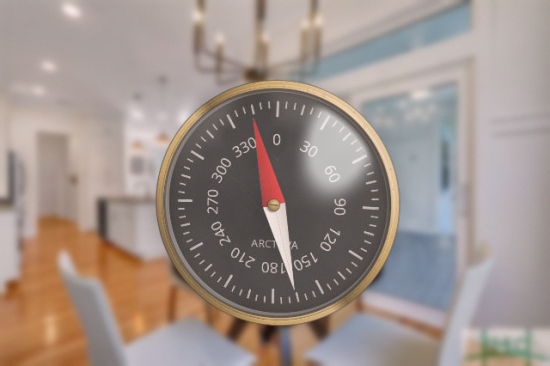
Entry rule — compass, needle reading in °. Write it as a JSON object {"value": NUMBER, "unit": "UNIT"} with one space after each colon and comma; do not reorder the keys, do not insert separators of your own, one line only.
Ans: {"value": 345, "unit": "°"}
